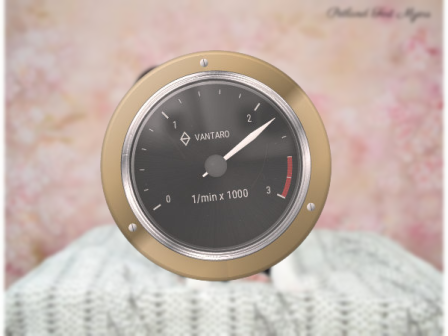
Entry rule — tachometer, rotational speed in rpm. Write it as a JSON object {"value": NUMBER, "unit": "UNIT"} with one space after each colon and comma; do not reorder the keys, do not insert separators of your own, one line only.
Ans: {"value": 2200, "unit": "rpm"}
